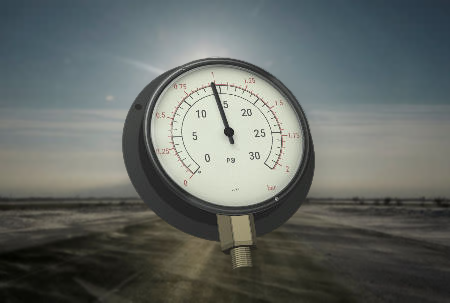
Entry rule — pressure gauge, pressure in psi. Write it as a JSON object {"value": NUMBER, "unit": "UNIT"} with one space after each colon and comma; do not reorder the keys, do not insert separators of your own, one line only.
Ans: {"value": 14, "unit": "psi"}
